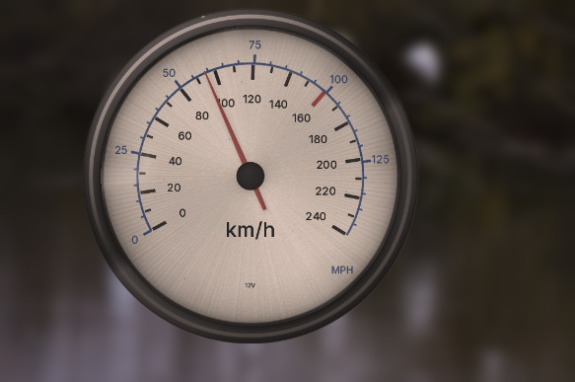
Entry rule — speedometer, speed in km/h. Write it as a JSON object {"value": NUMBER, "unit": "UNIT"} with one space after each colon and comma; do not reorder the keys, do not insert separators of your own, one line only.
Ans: {"value": 95, "unit": "km/h"}
